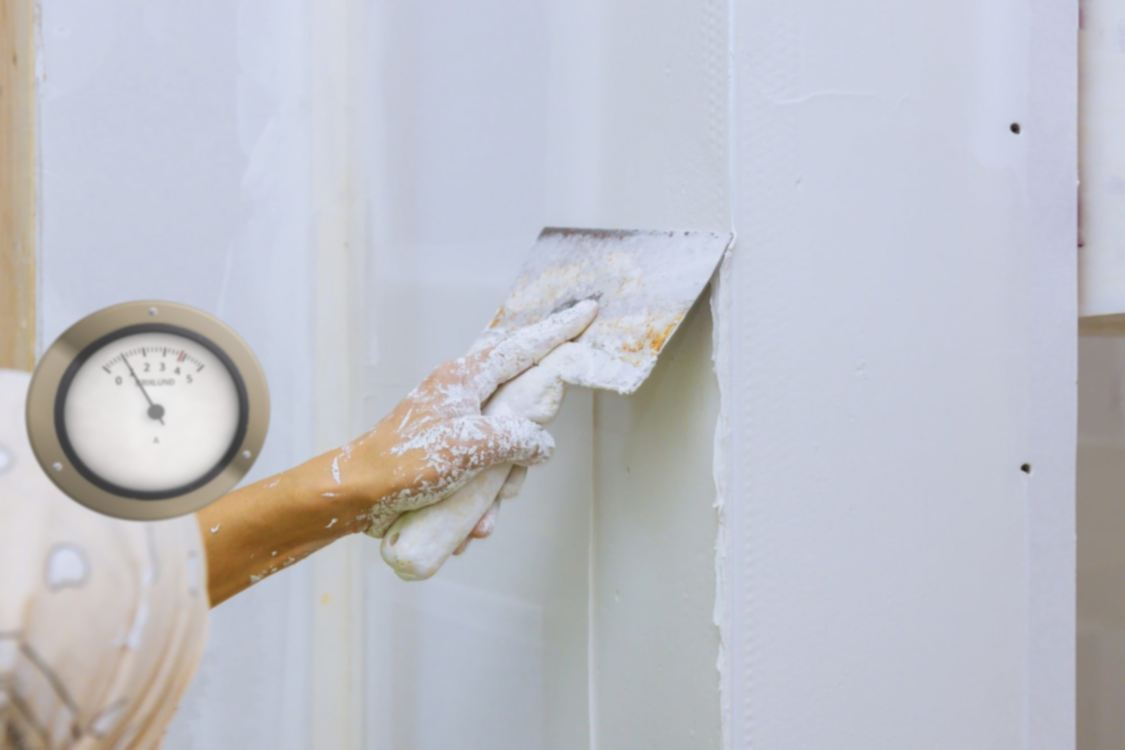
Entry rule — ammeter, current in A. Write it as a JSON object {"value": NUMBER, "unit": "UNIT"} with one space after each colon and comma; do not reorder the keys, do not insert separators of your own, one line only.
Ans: {"value": 1, "unit": "A"}
